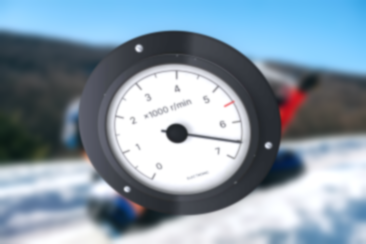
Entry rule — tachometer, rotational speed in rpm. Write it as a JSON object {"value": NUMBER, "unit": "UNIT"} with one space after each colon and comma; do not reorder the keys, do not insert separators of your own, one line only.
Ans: {"value": 6500, "unit": "rpm"}
